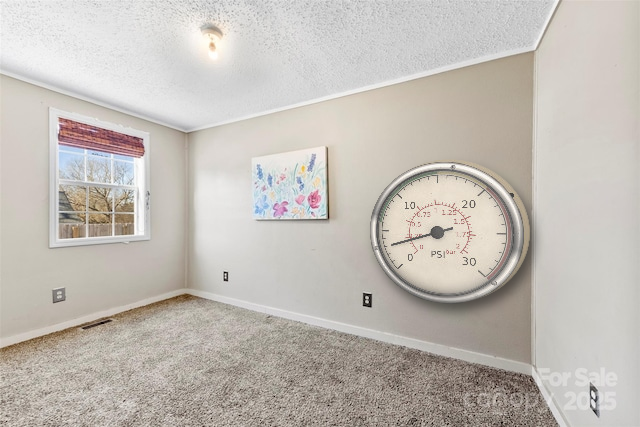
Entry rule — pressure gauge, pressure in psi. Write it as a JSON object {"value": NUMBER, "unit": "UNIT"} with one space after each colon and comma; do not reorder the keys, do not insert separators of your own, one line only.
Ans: {"value": 3, "unit": "psi"}
